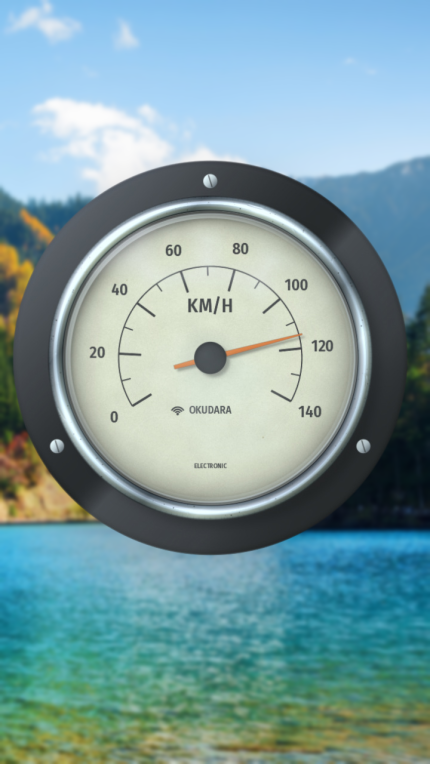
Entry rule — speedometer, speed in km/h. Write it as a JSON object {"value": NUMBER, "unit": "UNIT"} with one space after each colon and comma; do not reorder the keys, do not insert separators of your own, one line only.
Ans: {"value": 115, "unit": "km/h"}
